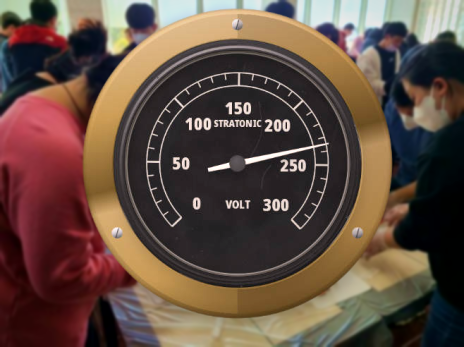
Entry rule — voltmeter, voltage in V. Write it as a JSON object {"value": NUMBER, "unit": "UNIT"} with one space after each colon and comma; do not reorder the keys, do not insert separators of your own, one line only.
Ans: {"value": 235, "unit": "V"}
